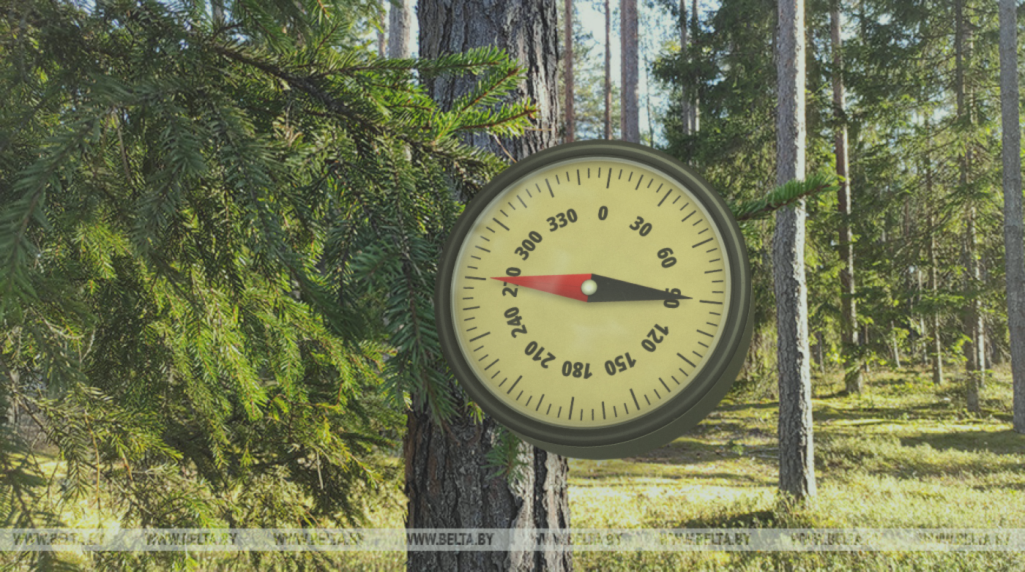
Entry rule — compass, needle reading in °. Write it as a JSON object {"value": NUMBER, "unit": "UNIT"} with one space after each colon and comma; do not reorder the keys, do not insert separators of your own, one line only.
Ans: {"value": 270, "unit": "°"}
